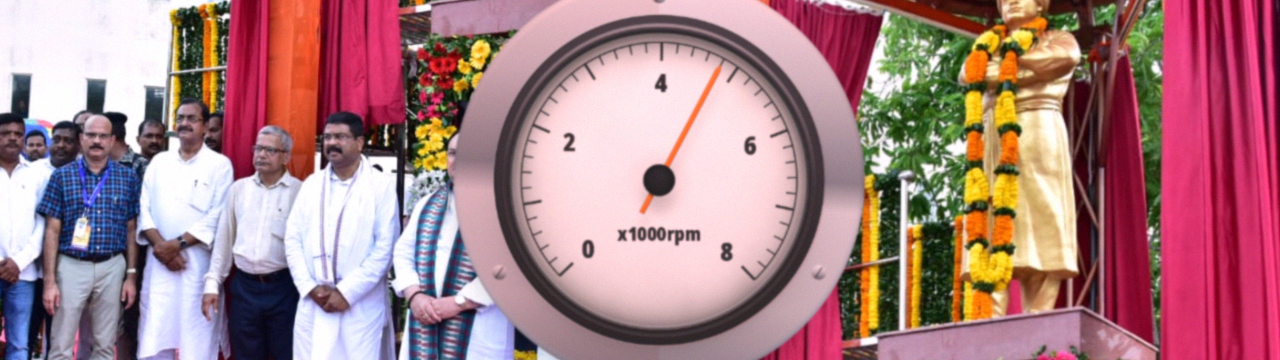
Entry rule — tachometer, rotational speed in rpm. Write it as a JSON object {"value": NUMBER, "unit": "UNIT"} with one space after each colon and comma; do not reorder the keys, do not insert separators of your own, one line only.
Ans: {"value": 4800, "unit": "rpm"}
